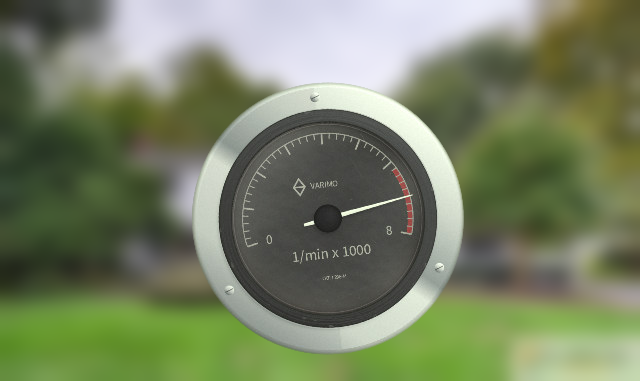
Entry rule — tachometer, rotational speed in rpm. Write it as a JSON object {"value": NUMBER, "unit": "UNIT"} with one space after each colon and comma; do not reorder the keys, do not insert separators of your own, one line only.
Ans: {"value": 7000, "unit": "rpm"}
